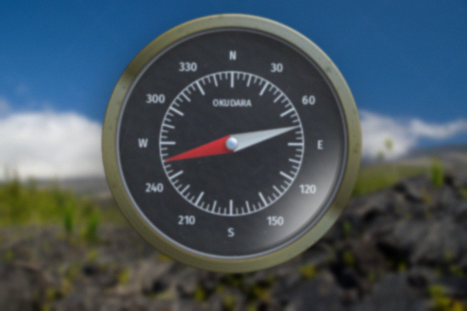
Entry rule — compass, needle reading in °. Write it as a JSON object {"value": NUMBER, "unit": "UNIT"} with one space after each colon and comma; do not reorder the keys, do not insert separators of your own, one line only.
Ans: {"value": 255, "unit": "°"}
